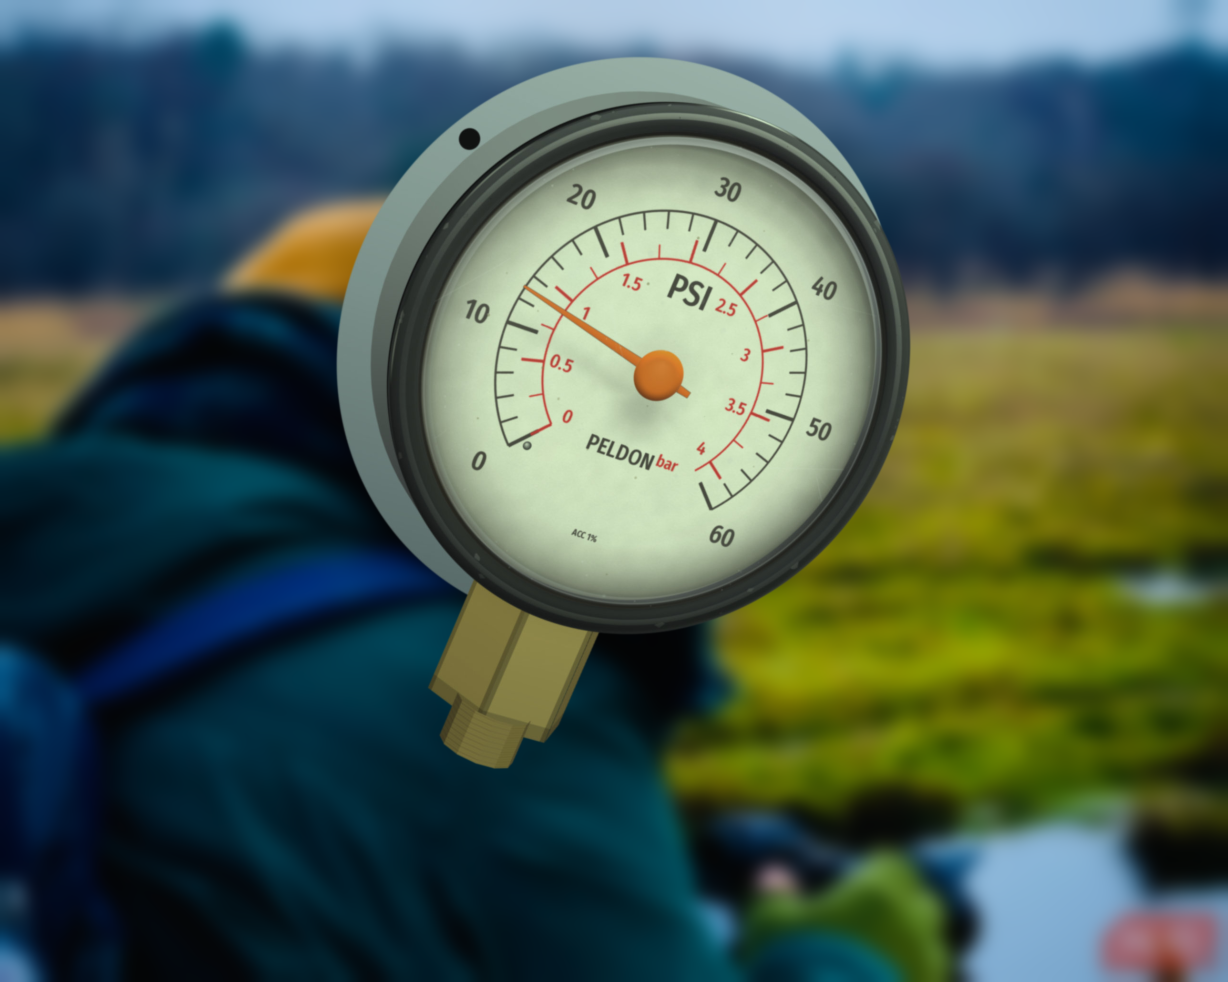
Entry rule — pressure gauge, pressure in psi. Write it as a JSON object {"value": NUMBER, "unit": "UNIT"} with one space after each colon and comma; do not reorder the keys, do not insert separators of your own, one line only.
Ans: {"value": 13, "unit": "psi"}
